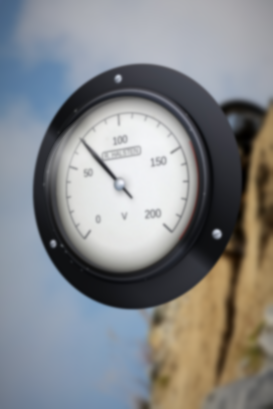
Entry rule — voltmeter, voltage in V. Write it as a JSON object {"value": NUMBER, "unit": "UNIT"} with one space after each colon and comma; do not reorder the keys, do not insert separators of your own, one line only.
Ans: {"value": 70, "unit": "V"}
